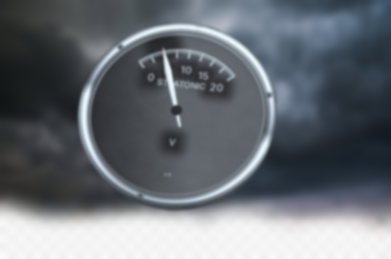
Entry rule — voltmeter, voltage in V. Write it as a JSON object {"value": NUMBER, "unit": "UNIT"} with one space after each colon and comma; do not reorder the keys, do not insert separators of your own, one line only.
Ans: {"value": 5, "unit": "V"}
